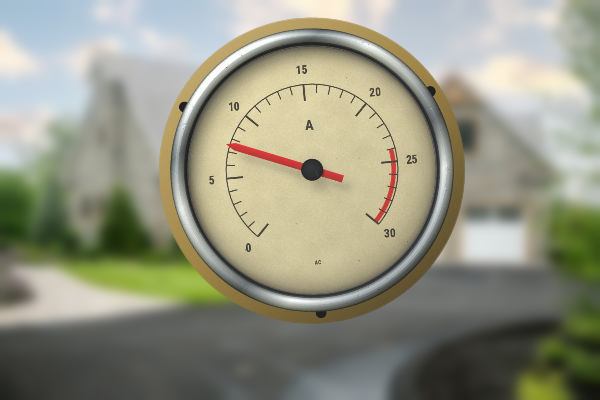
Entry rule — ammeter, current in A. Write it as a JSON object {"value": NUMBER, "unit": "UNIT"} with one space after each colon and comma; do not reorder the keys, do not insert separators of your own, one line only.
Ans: {"value": 7.5, "unit": "A"}
